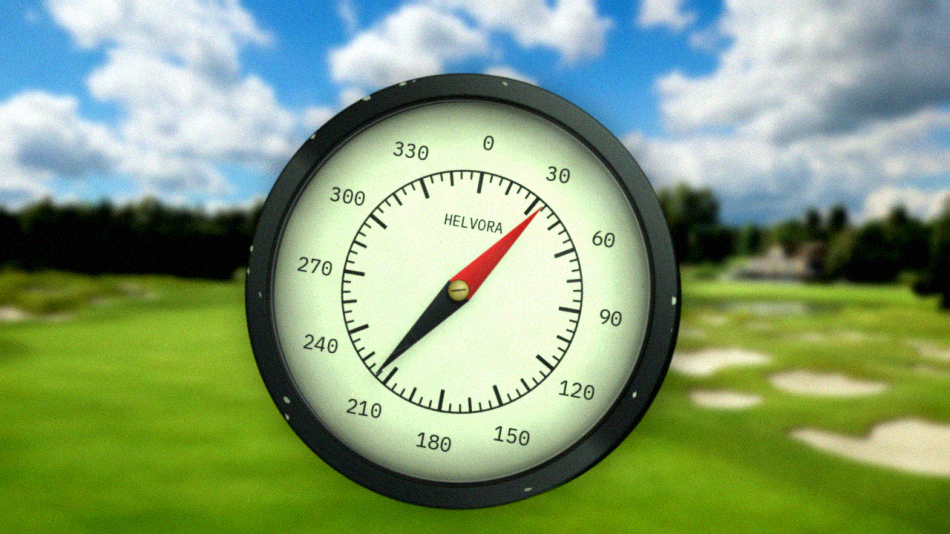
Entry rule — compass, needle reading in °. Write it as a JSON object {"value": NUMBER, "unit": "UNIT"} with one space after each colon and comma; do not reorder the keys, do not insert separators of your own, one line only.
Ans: {"value": 35, "unit": "°"}
